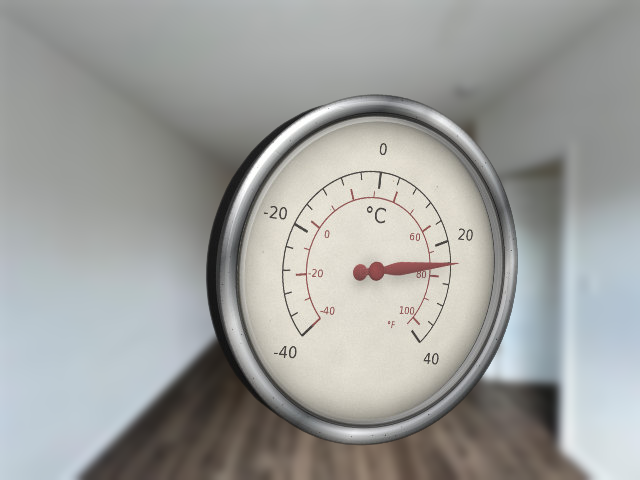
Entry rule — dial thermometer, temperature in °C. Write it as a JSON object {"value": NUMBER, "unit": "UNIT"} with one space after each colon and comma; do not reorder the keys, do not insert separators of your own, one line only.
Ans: {"value": 24, "unit": "°C"}
